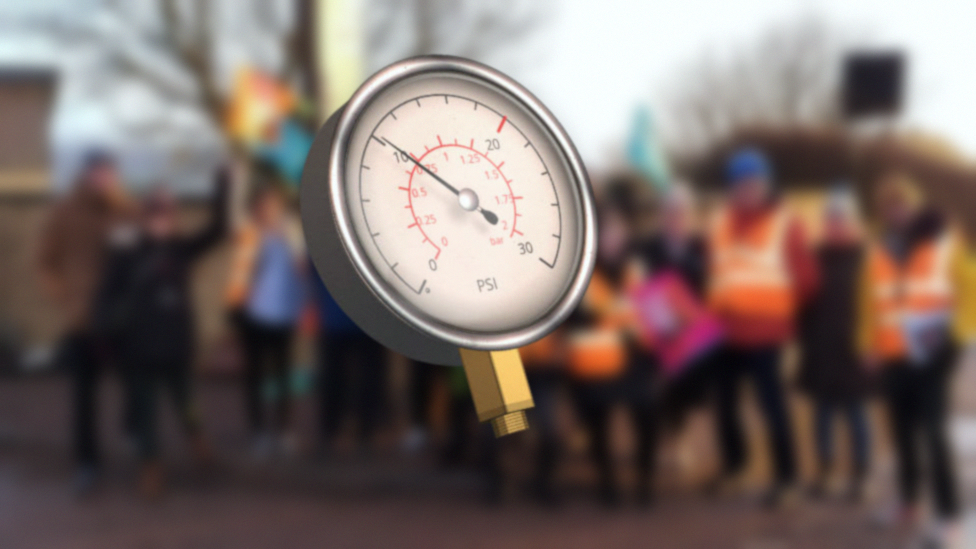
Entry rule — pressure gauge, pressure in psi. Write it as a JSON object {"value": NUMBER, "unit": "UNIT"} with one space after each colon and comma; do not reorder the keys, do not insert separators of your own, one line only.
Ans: {"value": 10, "unit": "psi"}
